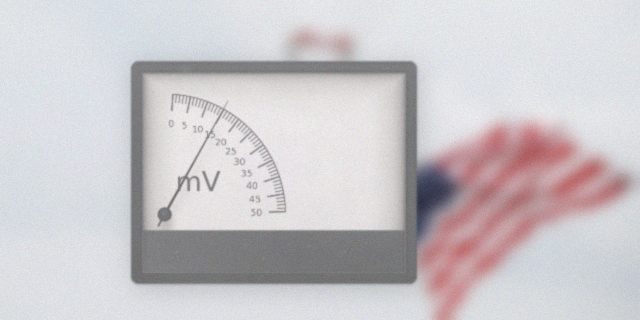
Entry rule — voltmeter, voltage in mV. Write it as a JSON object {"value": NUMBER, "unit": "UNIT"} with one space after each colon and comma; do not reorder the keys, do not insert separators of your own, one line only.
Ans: {"value": 15, "unit": "mV"}
